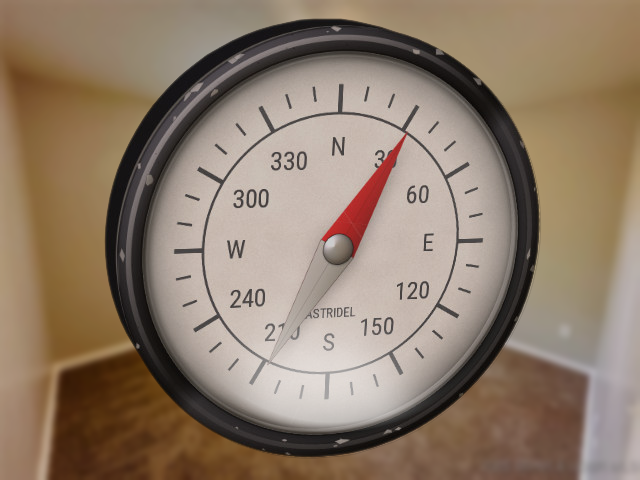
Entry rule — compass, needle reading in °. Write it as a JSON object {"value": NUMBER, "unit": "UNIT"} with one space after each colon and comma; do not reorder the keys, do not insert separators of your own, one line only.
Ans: {"value": 30, "unit": "°"}
